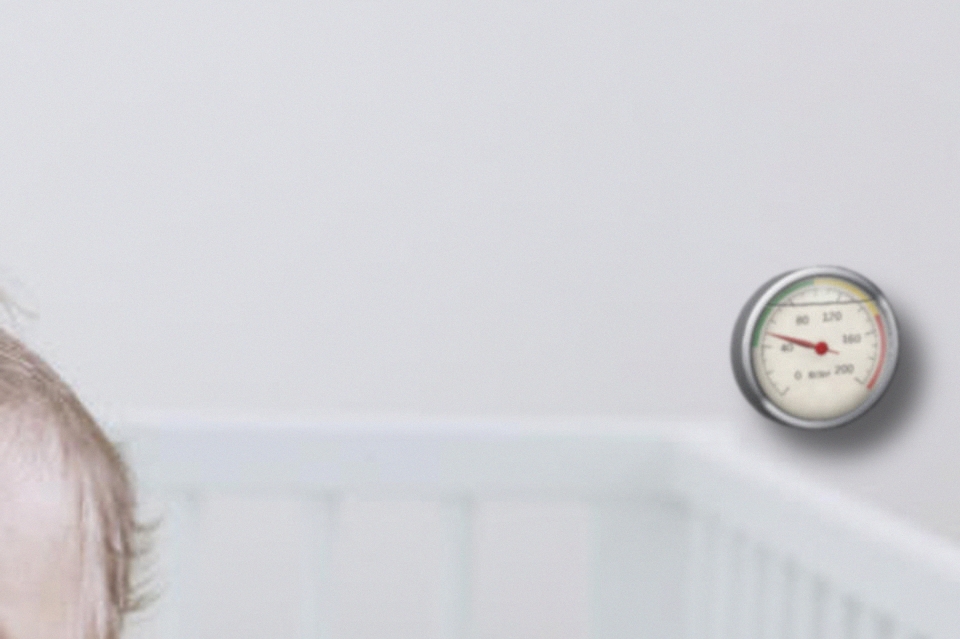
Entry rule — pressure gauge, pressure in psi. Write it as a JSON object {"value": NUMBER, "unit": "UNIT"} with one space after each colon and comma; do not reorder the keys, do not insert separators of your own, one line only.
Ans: {"value": 50, "unit": "psi"}
